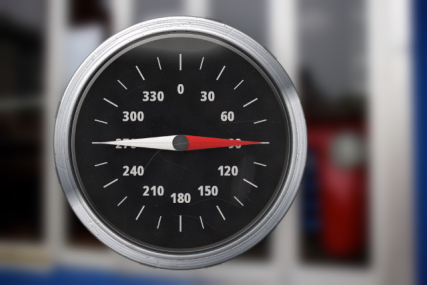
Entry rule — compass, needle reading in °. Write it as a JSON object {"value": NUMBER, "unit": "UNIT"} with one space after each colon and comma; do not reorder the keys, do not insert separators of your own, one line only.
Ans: {"value": 90, "unit": "°"}
